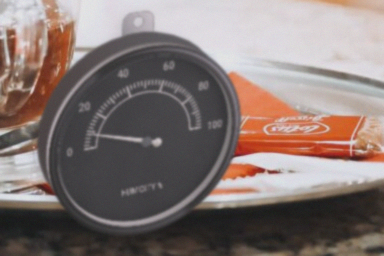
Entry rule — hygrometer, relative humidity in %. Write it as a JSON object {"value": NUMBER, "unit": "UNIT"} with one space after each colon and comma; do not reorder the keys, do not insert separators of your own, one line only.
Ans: {"value": 10, "unit": "%"}
